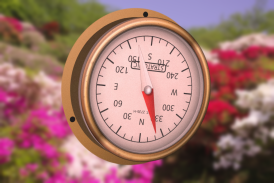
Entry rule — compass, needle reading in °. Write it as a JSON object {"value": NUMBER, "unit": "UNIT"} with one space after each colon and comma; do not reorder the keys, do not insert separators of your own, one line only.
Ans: {"value": 340, "unit": "°"}
